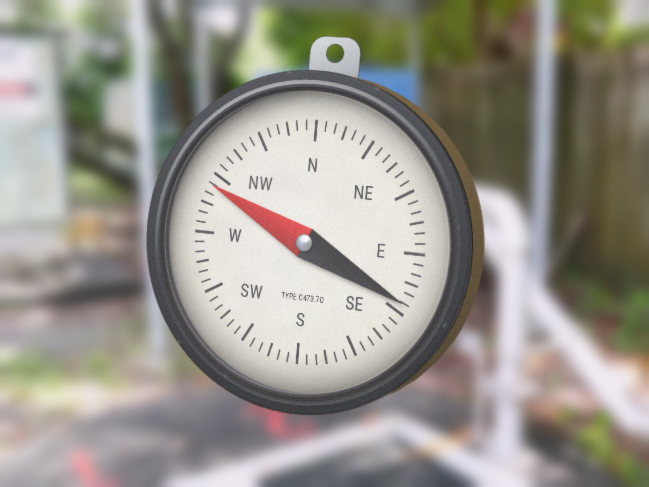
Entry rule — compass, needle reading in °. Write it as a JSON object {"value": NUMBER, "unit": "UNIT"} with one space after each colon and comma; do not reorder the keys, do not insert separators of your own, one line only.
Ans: {"value": 295, "unit": "°"}
